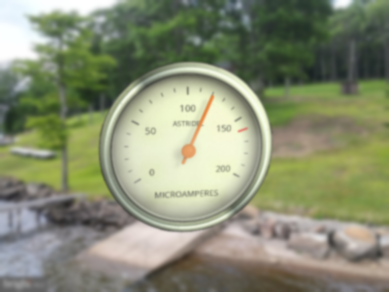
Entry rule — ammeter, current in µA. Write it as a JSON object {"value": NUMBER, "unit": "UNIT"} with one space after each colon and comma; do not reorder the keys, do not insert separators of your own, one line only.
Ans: {"value": 120, "unit": "µA"}
